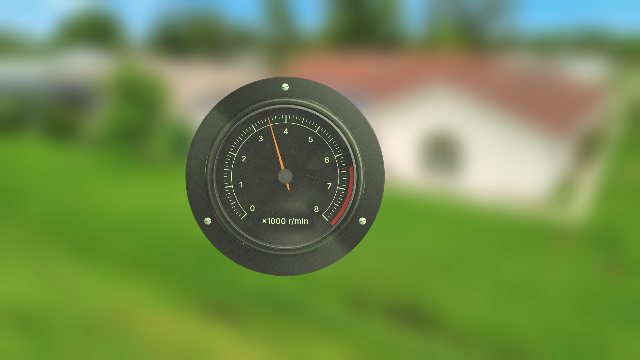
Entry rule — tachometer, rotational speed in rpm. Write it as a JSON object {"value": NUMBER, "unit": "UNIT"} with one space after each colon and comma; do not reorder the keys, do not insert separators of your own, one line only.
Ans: {"value": 3500, "unit": "rpm"}
